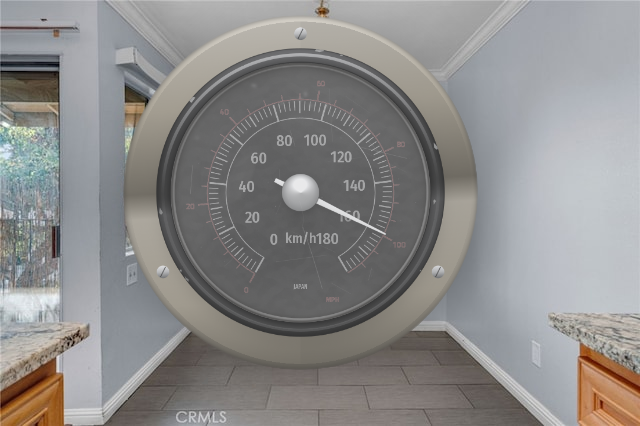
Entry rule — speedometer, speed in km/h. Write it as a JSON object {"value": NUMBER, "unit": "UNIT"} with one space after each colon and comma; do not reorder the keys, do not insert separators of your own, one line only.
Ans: {"value": 160, "unit": "km/h"}
